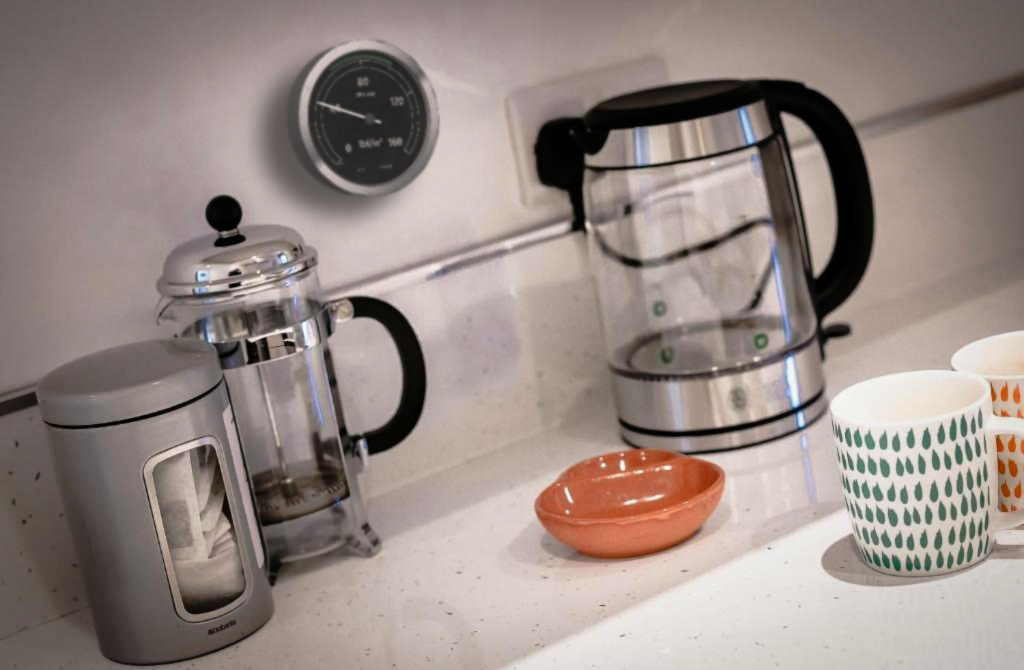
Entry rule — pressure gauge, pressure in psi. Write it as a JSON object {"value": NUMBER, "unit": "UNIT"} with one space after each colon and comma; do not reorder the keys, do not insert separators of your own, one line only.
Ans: {"value": 40, "unit": "psi"}
